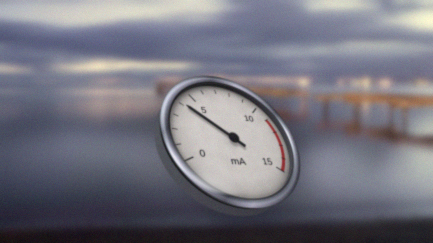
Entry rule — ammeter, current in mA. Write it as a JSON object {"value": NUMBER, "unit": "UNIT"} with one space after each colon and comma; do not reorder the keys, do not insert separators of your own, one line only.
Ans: {"value": 4, "unit": "mA"}
